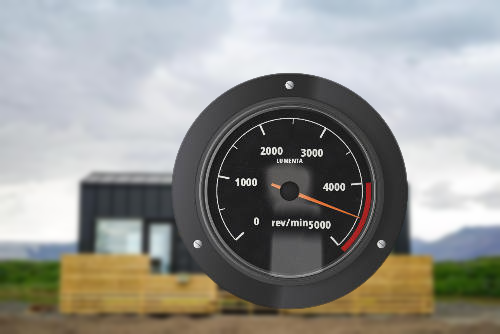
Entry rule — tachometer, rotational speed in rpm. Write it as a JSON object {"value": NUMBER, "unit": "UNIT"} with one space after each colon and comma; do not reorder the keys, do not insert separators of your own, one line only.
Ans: {"value": 4500, "unit": "rpm"}
